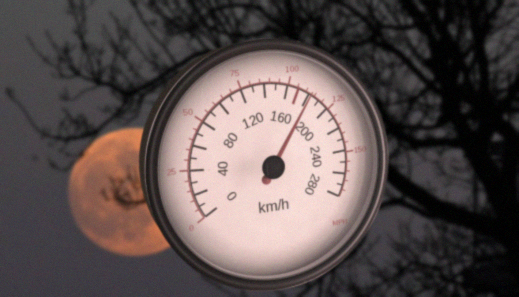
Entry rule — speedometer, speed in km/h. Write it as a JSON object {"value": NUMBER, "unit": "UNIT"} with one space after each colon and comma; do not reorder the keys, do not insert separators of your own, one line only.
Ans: {"value": 180, "unit": "km/h"}
